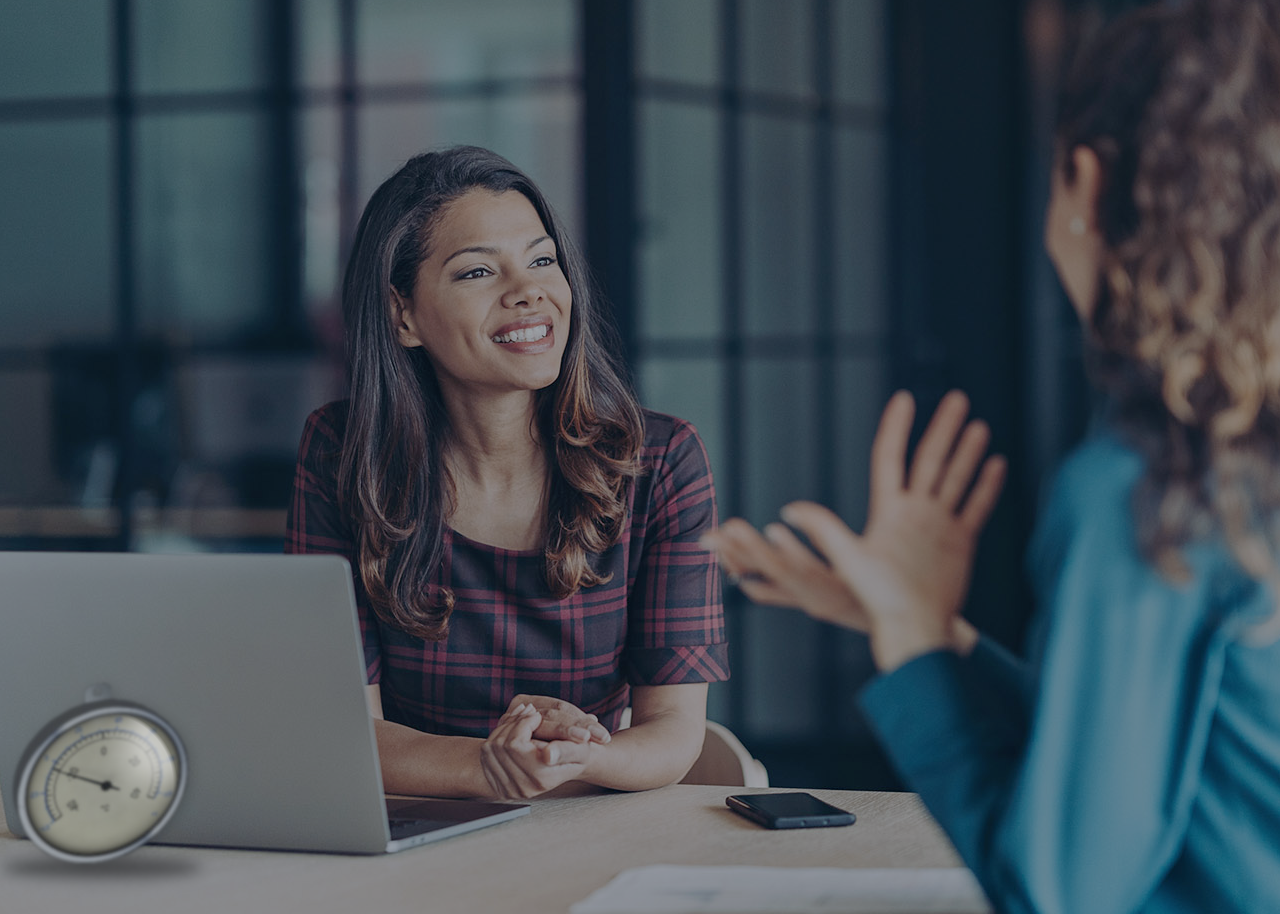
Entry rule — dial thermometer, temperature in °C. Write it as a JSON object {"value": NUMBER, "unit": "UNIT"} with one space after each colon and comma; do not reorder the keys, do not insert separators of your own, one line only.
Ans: {"value": -20, "unit": "°C"}
